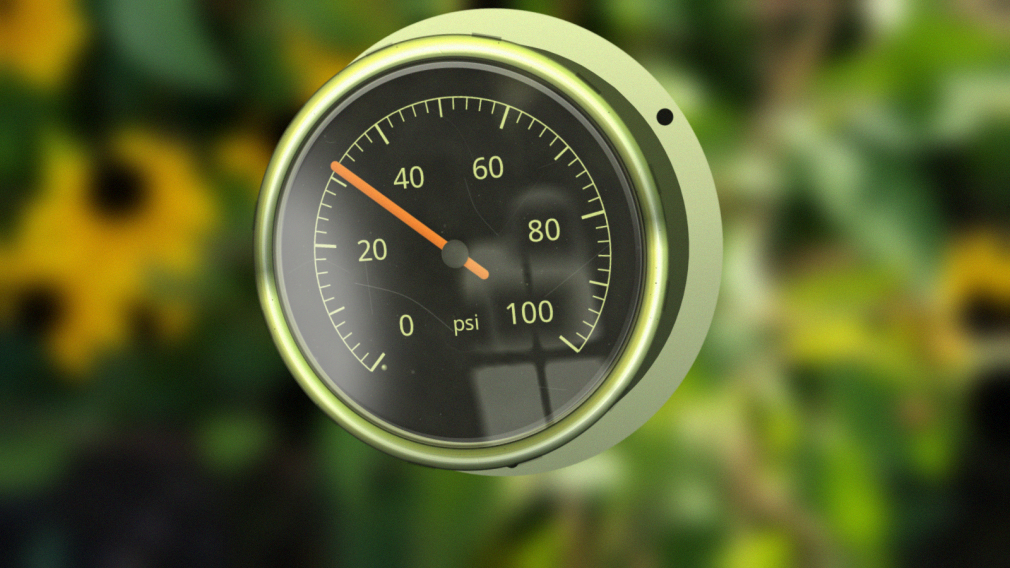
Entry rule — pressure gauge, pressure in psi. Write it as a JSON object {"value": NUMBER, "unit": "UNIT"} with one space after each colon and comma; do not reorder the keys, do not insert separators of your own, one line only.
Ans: {"value": 32, "unit": "psi"}
